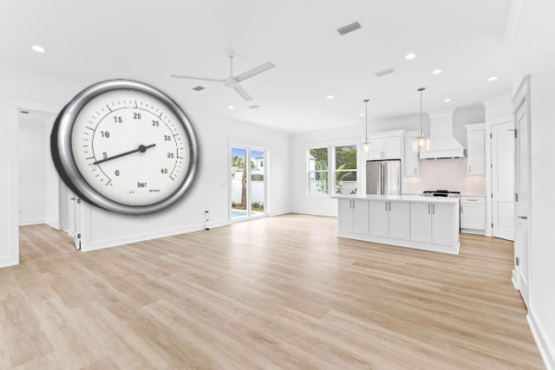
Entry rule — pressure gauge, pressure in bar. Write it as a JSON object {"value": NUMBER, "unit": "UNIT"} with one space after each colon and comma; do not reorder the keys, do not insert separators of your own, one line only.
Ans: {"value": 4, "unit": "bar"}
